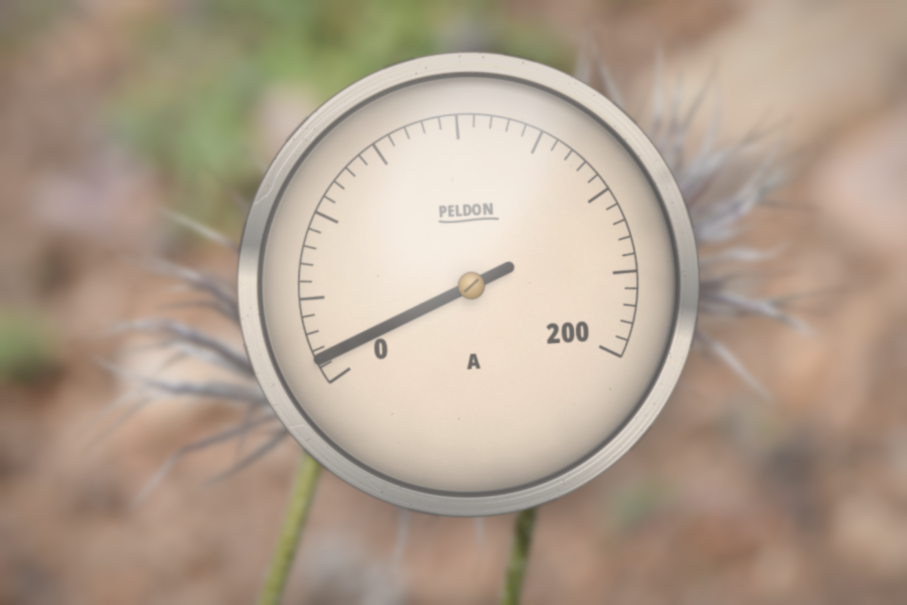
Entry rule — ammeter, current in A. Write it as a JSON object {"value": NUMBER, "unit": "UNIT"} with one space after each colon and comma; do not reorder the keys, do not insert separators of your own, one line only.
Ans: {"value": 7.5, "unit": "A"}
